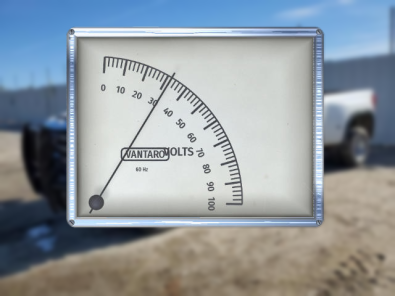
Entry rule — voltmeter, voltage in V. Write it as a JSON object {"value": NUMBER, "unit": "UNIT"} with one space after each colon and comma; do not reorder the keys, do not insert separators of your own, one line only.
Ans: {"value": 32, "unit": "V"}
